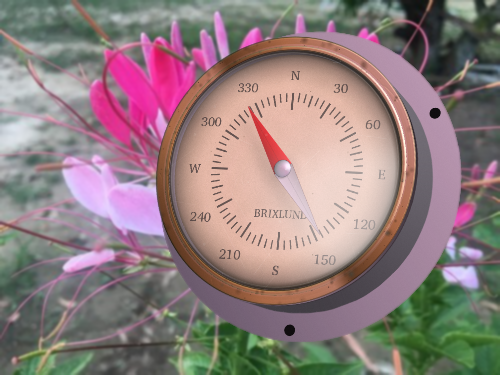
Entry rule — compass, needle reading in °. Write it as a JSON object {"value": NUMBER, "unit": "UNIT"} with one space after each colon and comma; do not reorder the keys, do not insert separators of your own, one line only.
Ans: {"value": 325, "unit": "°"}
